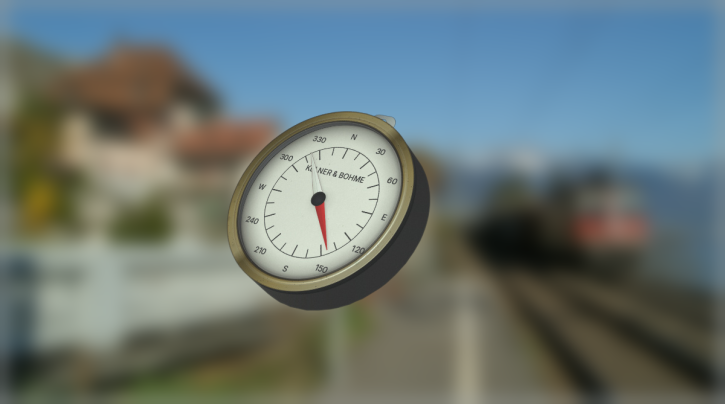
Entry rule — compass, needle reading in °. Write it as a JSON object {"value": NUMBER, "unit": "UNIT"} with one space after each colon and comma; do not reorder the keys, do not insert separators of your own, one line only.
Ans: {"value": 142.5, "unit": "°"}
